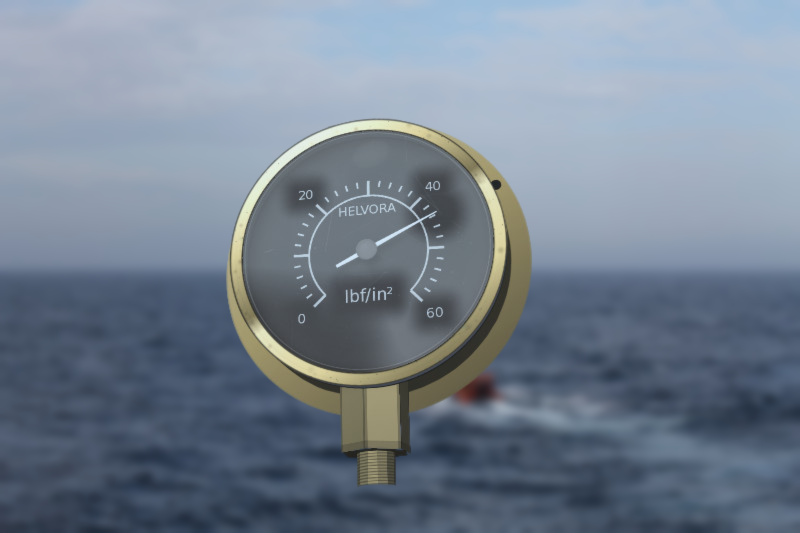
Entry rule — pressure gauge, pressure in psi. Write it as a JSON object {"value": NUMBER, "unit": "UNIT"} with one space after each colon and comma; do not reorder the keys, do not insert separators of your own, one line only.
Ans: {"value": 44, "unit": "psi"}
